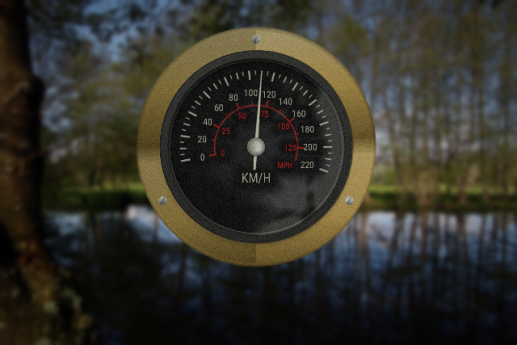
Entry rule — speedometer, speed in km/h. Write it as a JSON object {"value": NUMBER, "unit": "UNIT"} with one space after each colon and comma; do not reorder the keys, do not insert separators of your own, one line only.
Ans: {"value": 110, "unit": "km/h"}
